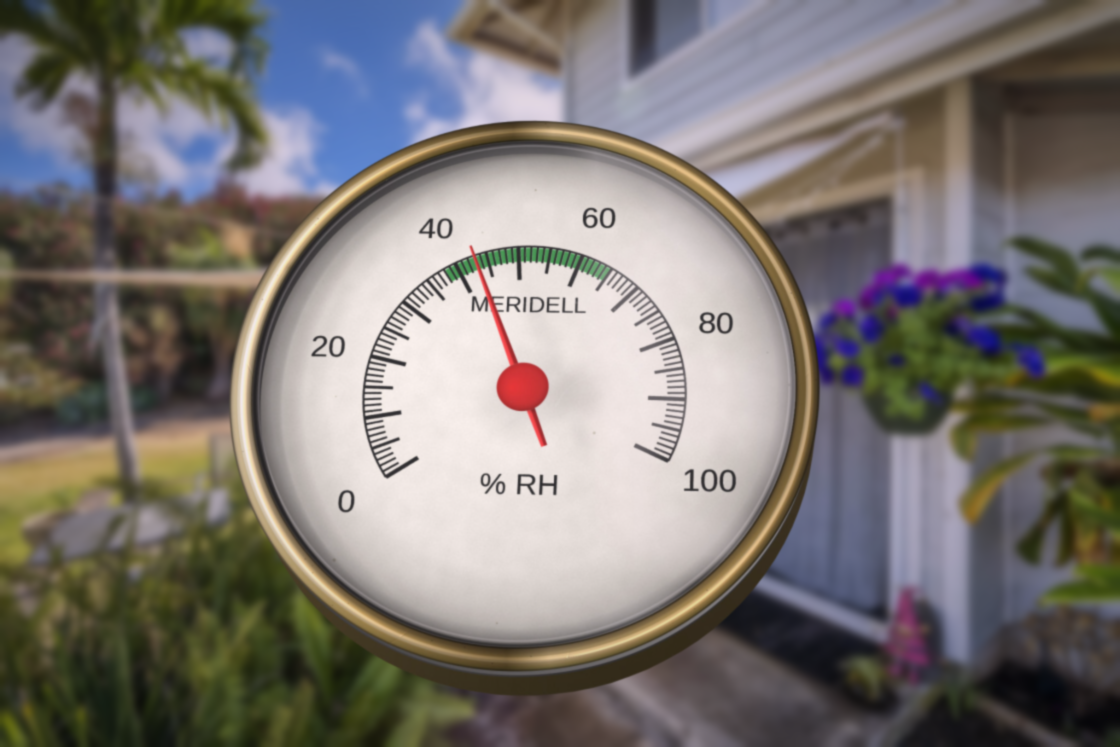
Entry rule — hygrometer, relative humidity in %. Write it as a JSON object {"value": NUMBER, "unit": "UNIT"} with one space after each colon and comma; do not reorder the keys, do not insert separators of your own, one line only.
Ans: {"value": 43, "unit": "%"}
